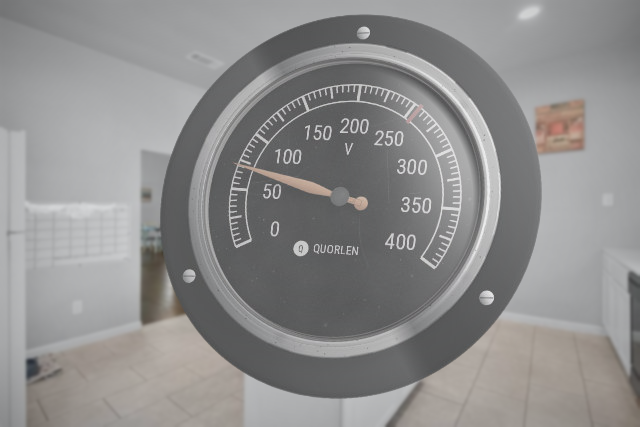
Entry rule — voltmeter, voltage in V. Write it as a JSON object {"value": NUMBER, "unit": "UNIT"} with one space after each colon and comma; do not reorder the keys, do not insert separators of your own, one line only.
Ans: {"value": 70, "unit": "V"}
